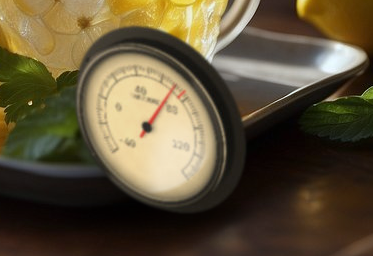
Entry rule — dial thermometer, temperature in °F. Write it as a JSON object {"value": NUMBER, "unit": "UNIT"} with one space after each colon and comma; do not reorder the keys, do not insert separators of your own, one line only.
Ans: {"value": 70, "unit": "°F"}
